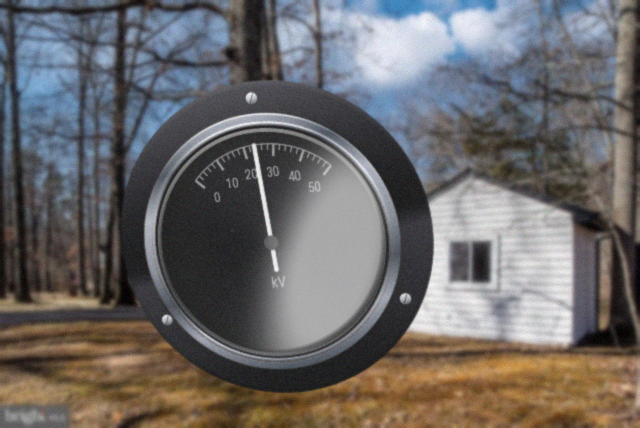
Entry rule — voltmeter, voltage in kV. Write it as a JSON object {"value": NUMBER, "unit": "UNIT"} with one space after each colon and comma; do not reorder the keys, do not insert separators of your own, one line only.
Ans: {"value": 24, "unit": "kV"}
